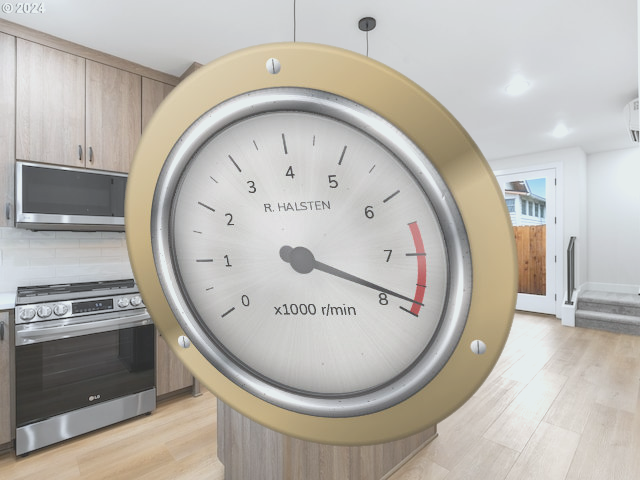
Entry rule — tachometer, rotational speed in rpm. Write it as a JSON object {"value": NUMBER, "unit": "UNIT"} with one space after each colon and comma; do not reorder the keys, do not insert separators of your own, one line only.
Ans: {"value": 7750, "unit": "rpm"}
